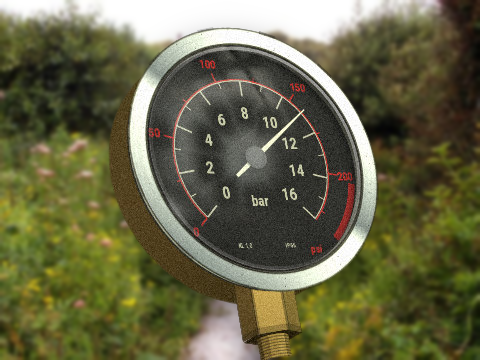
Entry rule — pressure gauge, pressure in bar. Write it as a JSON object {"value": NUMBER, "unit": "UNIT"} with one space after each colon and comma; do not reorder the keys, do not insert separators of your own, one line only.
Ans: {"value": 11, "unit": "bar"}
